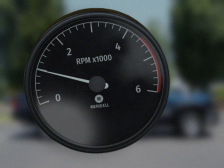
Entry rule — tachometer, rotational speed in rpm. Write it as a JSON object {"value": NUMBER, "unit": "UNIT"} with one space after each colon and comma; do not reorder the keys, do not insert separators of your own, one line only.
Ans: {"value": 1000, "unit": "rpm"}
